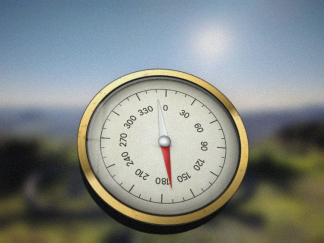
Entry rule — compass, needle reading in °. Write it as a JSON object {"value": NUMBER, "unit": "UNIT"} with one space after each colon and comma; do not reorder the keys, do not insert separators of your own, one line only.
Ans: {"value": 170, "unit": "°"}
